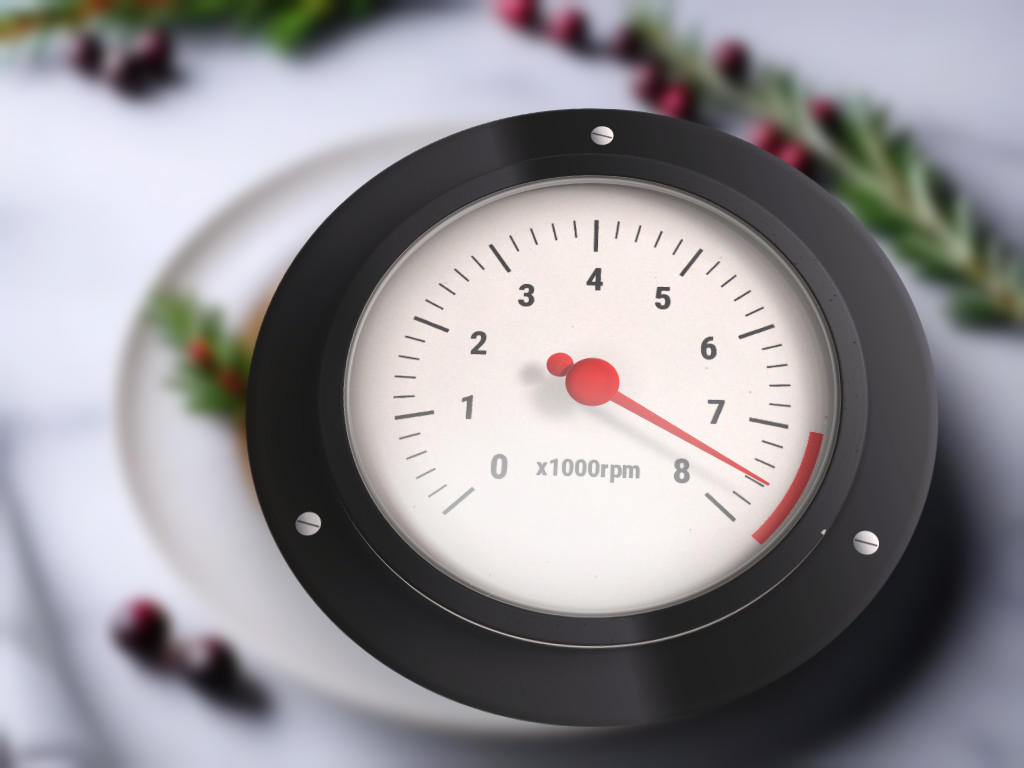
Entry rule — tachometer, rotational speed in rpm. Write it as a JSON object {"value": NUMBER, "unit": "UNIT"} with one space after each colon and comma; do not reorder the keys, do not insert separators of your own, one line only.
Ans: {"value": 7600, "unit": "rpm"}
